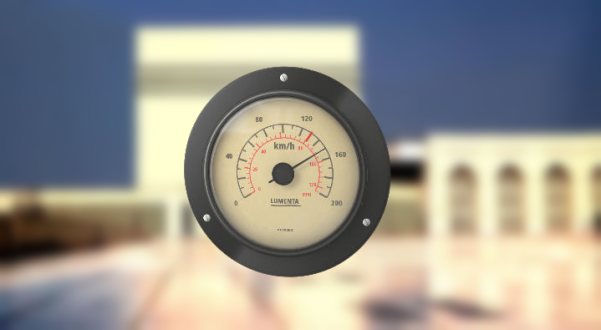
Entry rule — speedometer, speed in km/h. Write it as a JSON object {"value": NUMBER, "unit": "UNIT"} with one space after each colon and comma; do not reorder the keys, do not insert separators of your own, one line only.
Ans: {"value": 150, "unit": "km/h"}
